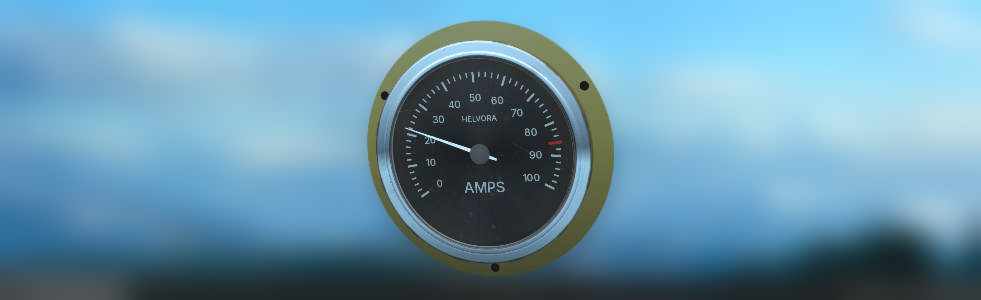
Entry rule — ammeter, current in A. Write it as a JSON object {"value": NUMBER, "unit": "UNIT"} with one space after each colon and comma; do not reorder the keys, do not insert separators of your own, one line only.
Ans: {"value": 22, "unit": "A"}
